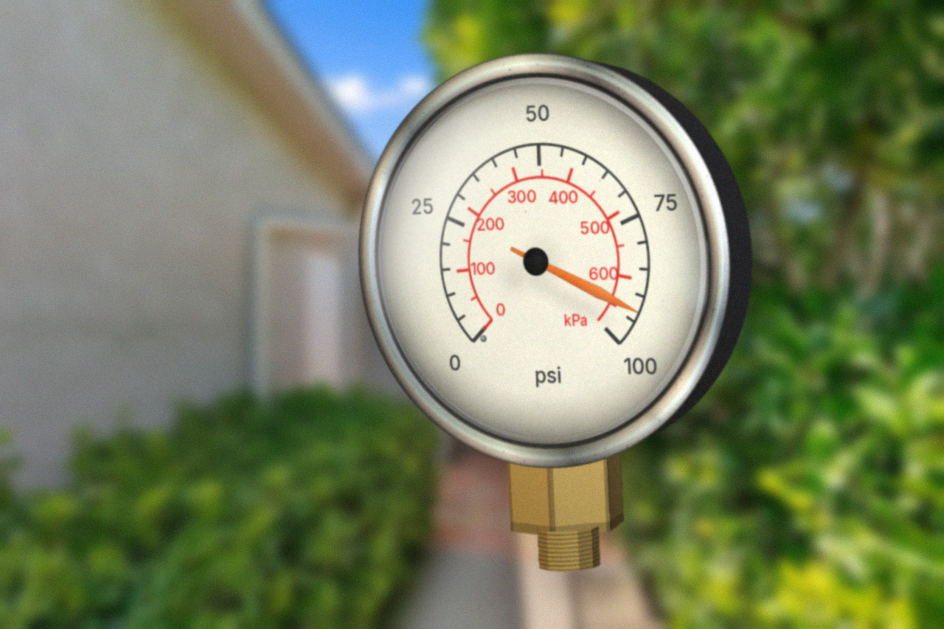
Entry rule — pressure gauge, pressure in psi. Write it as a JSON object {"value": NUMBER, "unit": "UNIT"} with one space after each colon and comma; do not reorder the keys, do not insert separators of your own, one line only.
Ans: {"value": 92.5, "unit": "psi"}
